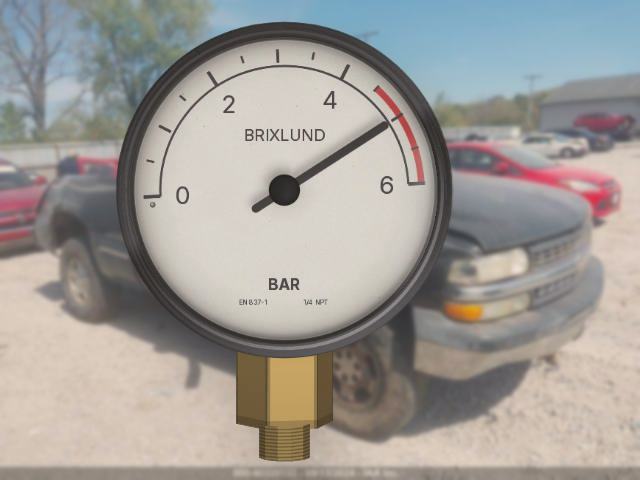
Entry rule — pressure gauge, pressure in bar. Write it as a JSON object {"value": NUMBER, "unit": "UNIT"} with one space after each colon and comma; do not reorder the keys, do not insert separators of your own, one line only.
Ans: {"value": 5, "unit": "bar"}
